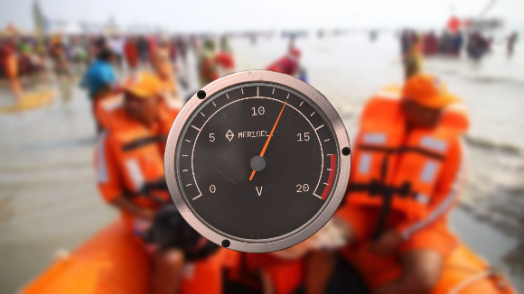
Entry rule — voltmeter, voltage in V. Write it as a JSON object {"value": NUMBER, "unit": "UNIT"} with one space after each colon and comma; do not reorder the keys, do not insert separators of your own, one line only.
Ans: {"value": 12, "unit": "V"}
